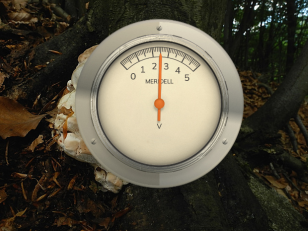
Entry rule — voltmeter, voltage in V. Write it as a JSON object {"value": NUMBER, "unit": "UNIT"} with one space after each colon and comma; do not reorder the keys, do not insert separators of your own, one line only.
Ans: {"value": 2.5, "unit": "V"}
